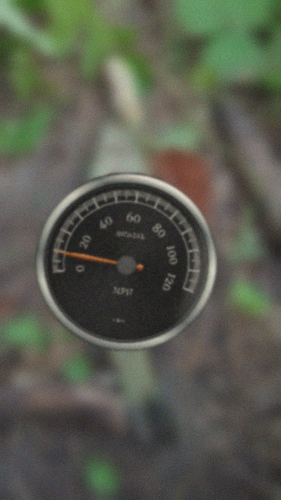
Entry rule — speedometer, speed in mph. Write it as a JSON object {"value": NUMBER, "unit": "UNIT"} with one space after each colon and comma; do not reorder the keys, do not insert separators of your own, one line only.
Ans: {"value": 10, "unit": "mph"}
